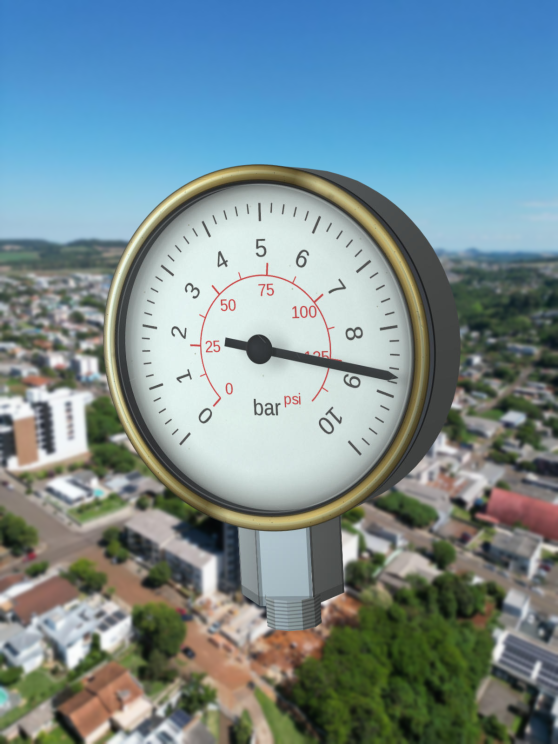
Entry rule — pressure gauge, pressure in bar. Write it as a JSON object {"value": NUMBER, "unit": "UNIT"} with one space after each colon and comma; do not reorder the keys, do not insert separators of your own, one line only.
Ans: {"value": 8.7, "unit": "bar"}
